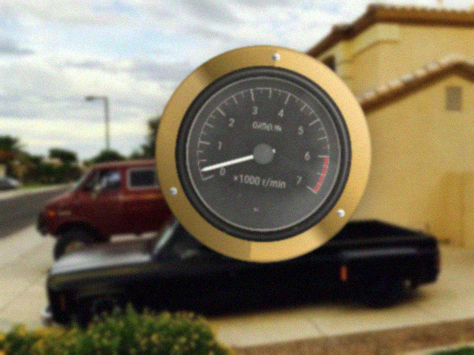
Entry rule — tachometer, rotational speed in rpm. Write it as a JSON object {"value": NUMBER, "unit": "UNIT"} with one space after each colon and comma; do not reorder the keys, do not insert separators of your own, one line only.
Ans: {"value": 250, "unit": "rpm"}
